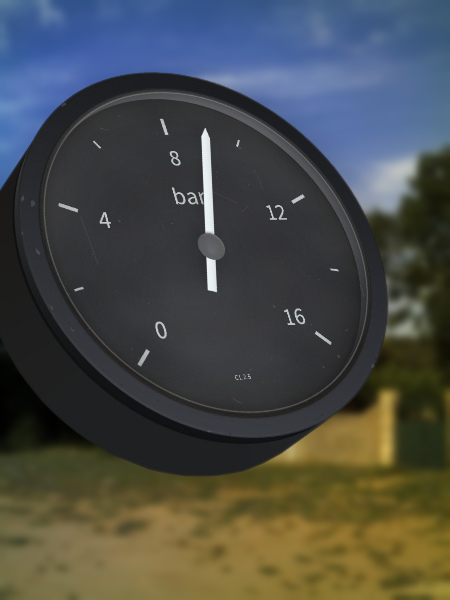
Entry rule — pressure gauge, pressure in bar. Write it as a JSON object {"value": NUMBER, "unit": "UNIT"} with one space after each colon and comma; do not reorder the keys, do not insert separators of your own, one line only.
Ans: {"value": 9, "unit": "bar"}
